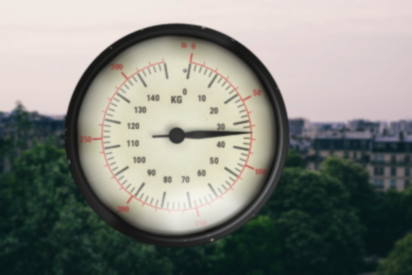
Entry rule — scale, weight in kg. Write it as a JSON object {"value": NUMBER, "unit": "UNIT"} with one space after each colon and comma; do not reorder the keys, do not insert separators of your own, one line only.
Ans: {"value": 34, "unit": "kg"}
